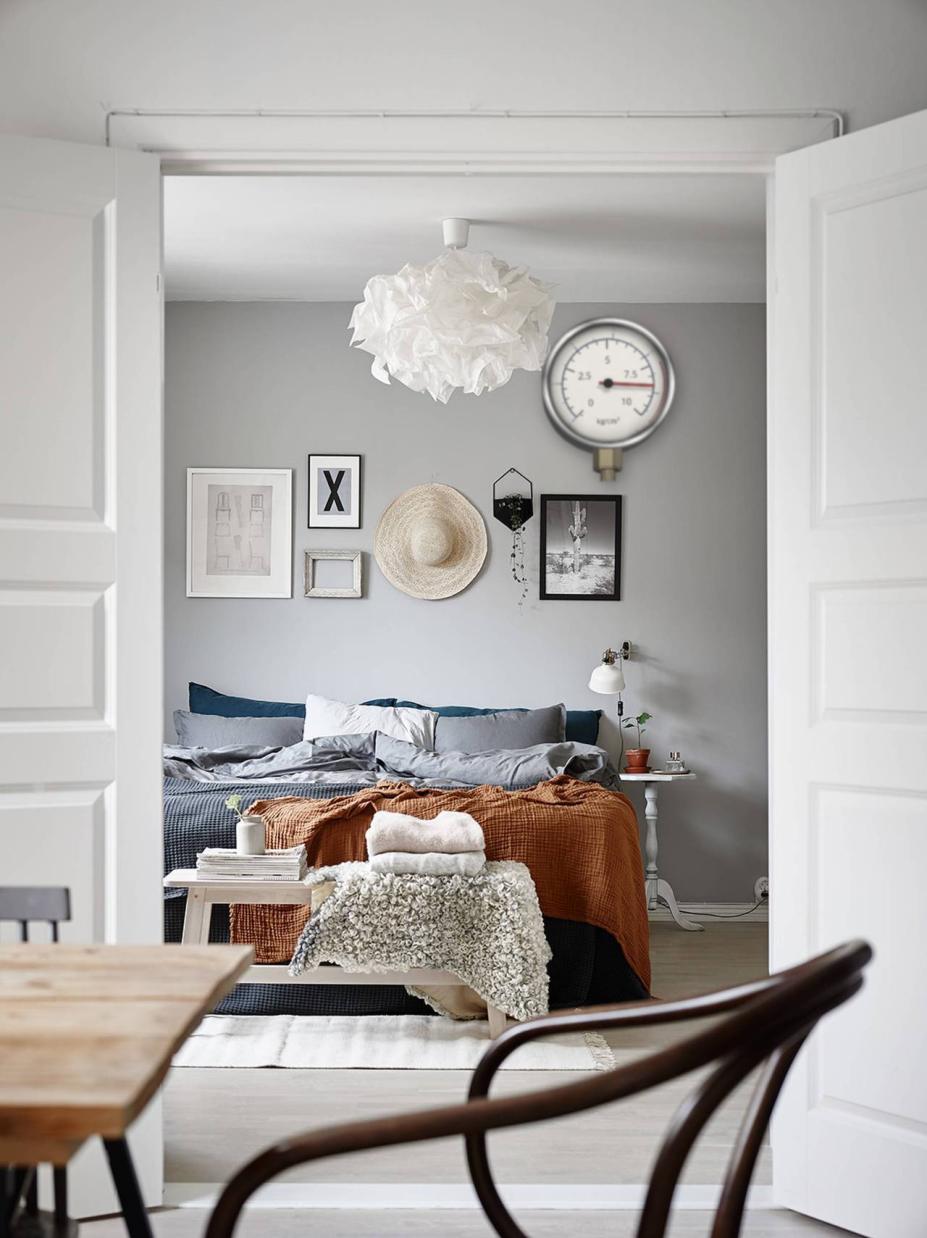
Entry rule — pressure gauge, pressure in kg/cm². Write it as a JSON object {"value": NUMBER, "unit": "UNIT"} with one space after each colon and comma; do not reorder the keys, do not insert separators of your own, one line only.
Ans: {"value": 8.5, "unit": "kg/cm²"}
